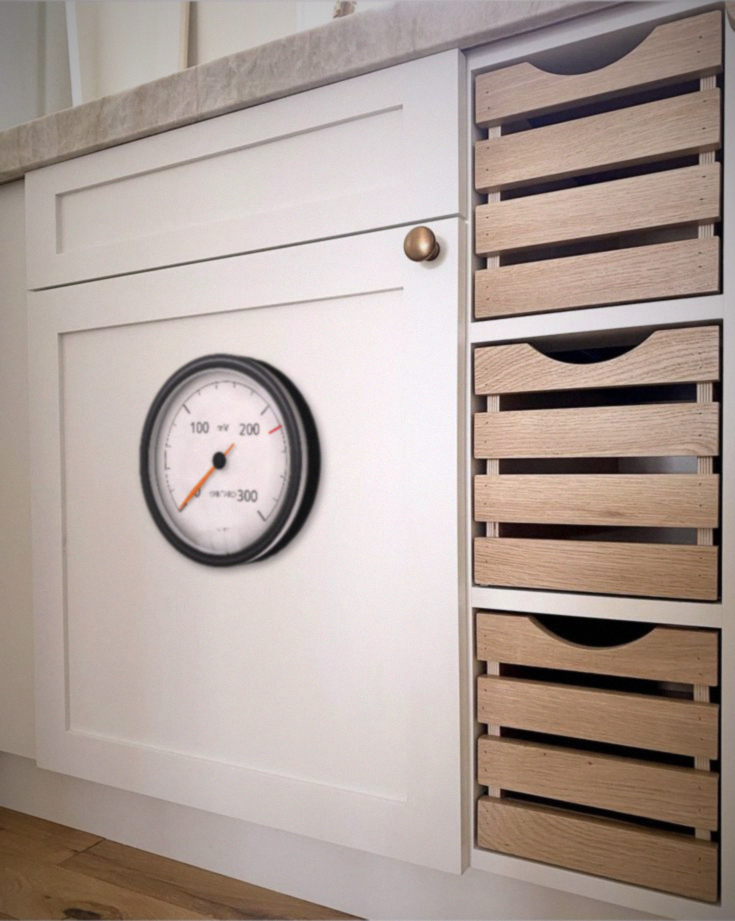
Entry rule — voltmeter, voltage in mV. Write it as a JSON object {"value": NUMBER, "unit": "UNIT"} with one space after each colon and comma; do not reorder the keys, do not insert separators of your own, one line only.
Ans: {"value": 0, "unit": "mV"}
